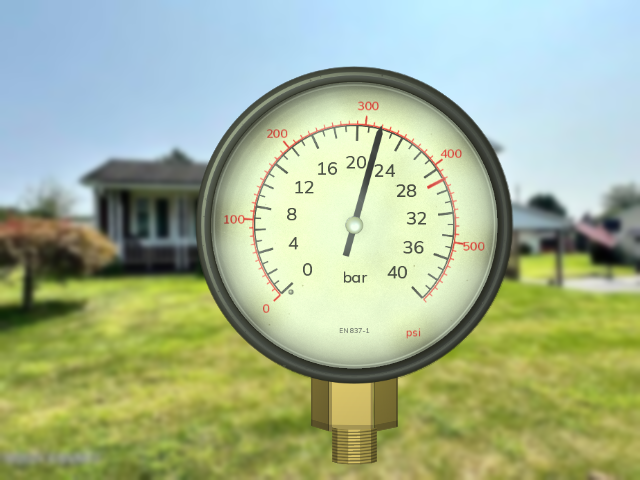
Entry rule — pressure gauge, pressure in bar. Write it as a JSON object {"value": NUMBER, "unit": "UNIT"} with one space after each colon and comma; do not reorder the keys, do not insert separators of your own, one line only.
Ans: {"value": 22, "unit": "bar"}
